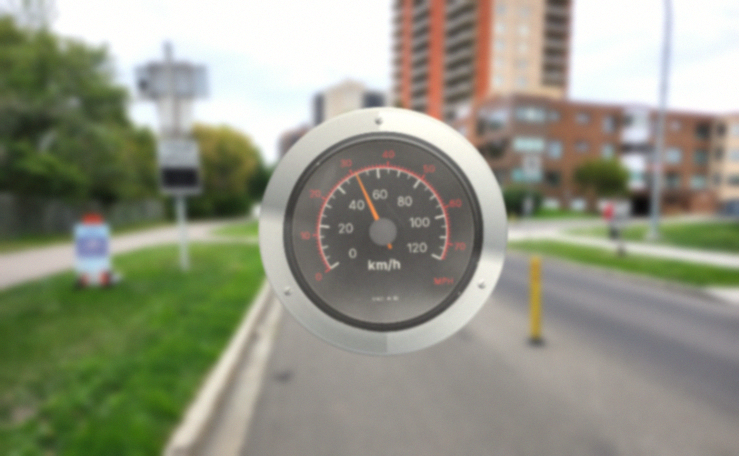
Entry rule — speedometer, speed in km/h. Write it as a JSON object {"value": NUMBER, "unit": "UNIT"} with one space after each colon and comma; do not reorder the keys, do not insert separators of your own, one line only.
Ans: {"value": 50, "unit": "km/h"}
